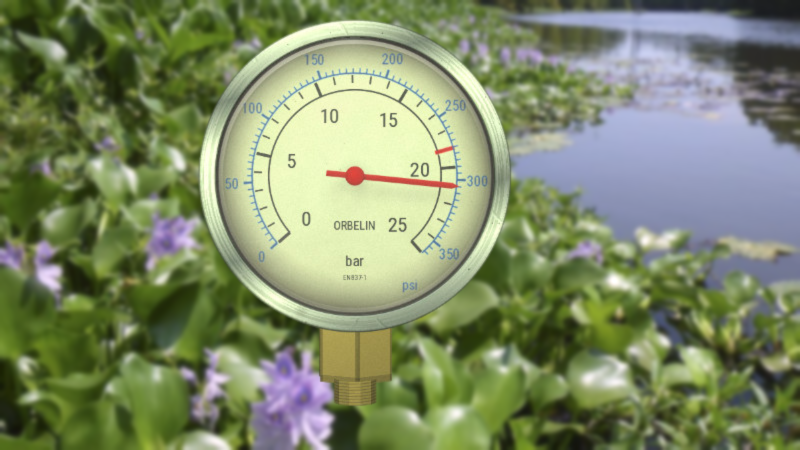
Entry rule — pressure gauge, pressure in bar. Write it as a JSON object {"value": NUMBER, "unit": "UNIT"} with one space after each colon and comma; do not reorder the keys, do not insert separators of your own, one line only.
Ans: {"value": 21, "unit": "bar"}
